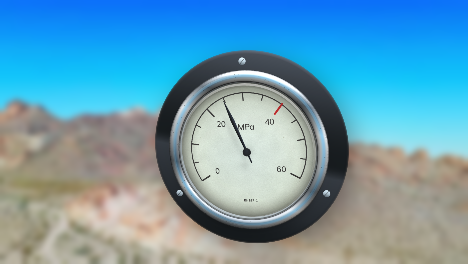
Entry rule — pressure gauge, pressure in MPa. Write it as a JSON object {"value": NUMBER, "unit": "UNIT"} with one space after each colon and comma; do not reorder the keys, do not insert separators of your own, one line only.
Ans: {"value": 25, "unit": "MPa"}
